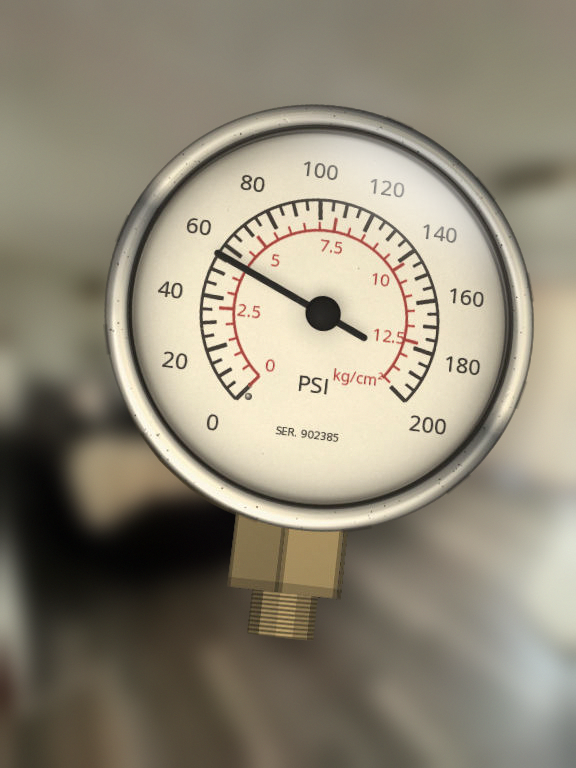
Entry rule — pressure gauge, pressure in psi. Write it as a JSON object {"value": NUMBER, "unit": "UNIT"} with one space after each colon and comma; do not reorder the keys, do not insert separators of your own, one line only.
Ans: {"value": 55, "unit": "psi"}
